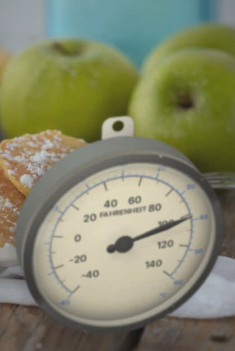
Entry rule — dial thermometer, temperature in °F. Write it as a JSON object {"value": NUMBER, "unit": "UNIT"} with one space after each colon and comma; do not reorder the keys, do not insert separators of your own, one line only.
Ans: {"value": 100, "unit": "°F"}
